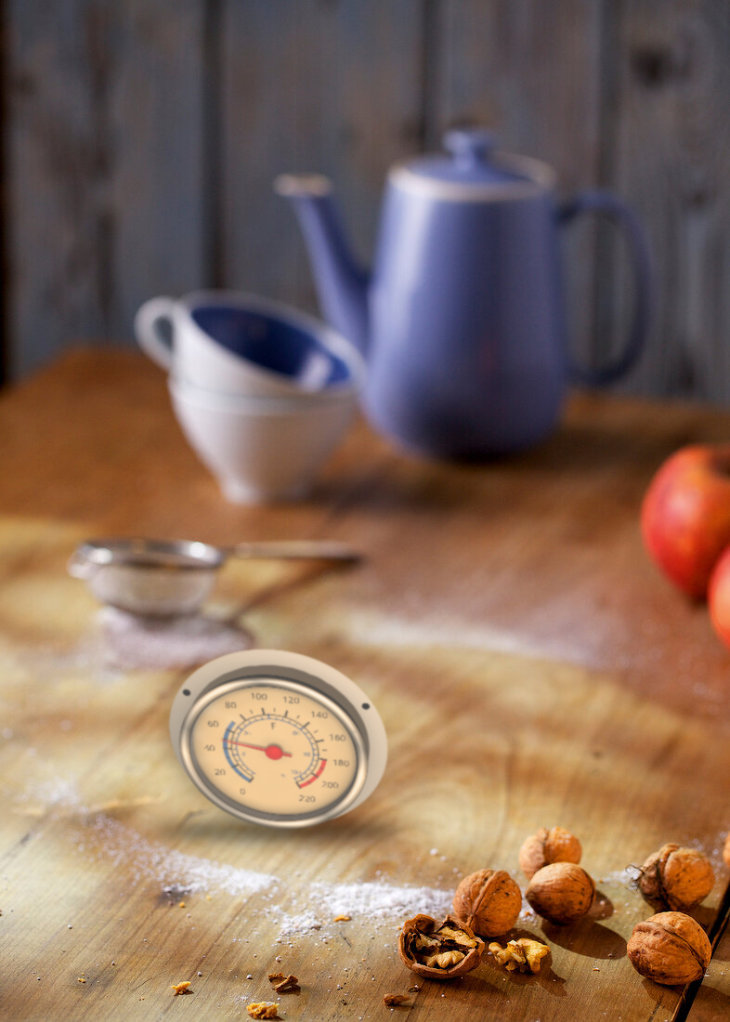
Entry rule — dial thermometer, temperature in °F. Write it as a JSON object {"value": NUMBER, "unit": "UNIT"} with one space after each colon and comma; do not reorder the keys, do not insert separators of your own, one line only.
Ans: {"value": 50, "unit": "°F"}
